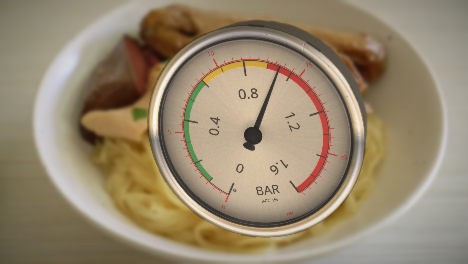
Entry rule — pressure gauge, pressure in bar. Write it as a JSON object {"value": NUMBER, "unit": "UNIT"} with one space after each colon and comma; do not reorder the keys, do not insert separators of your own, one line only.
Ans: {"value": 0.95, "unit": "bar"}
